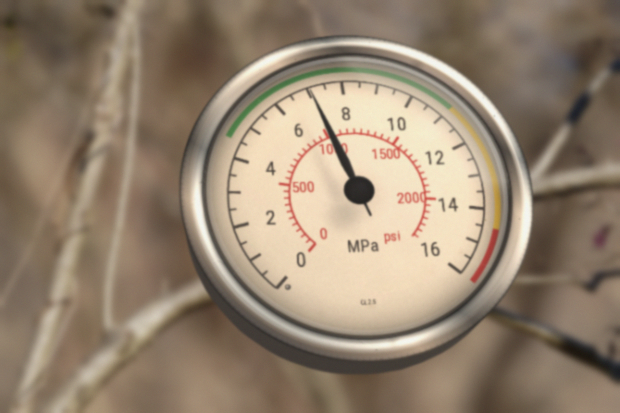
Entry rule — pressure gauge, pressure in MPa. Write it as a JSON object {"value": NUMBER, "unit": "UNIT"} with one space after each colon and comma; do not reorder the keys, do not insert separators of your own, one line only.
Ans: {"value": 7, "unit": "MPa"}
